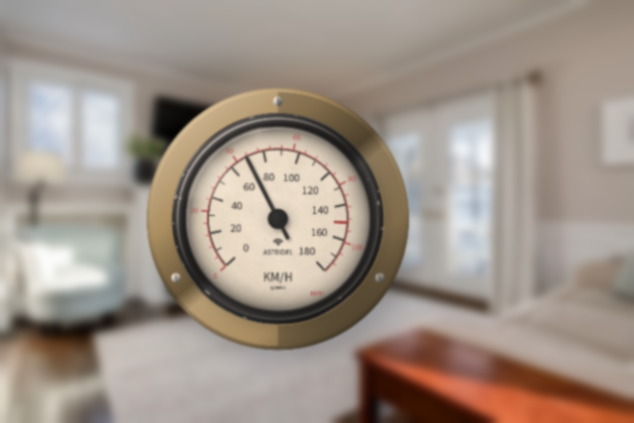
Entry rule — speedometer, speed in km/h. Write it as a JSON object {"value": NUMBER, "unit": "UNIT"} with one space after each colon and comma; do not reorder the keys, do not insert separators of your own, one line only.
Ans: {"value": 70, "unit": "km/h"}
